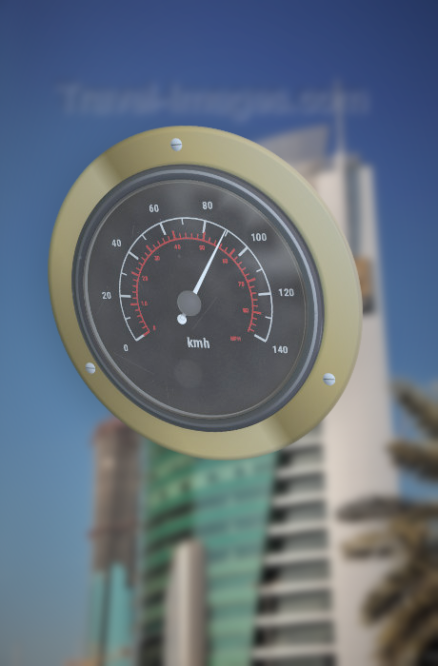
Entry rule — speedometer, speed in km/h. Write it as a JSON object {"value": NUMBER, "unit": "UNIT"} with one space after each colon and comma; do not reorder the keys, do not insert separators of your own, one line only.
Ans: {"value": 90, "unit": "km/h"}
